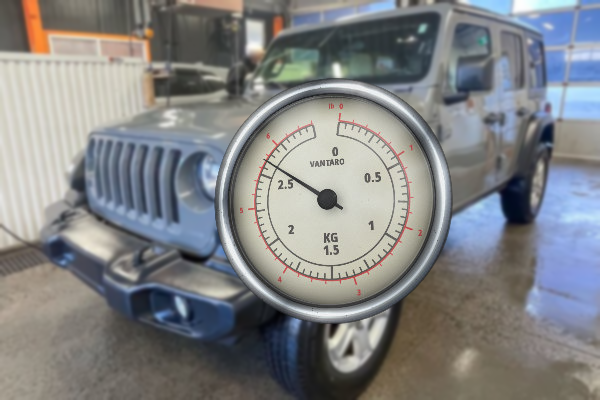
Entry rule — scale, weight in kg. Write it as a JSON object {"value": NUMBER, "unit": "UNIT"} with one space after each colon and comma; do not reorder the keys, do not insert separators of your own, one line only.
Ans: {"value": 2.6, "unit": "kg"}
